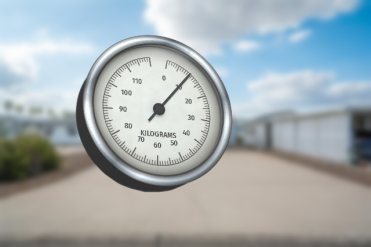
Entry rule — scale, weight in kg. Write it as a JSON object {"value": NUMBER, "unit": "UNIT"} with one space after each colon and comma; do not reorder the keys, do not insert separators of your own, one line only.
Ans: {"value": 10, "unit": "kg"}
